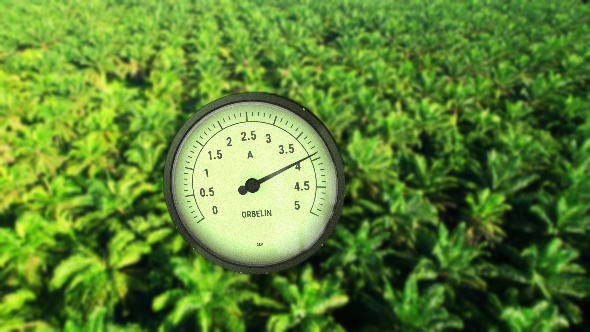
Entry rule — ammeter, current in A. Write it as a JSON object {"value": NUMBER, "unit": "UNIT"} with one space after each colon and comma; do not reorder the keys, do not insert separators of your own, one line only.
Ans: {"value": 3.9, "unit": "A"}
